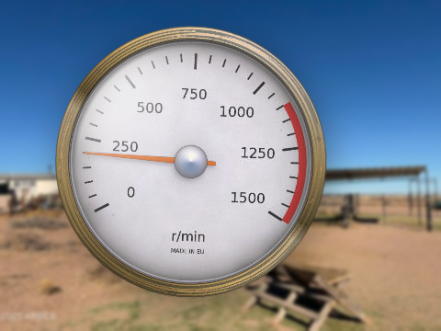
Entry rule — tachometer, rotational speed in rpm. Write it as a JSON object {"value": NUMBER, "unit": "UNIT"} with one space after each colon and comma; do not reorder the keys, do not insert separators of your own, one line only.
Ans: {"value": 200, "unit": "rpm"}
